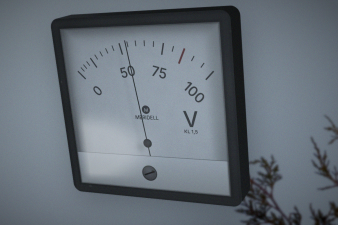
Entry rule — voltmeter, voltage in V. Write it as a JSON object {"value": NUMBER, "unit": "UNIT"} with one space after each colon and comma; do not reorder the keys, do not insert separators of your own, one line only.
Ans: {"value": 55, "unit": "V"}
